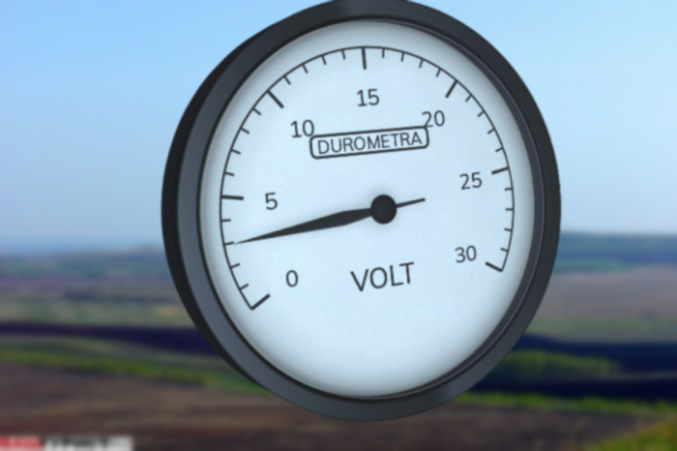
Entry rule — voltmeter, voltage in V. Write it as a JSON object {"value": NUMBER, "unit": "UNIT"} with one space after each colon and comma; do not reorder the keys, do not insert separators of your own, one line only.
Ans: {"value": 3, "unit": "V"}
